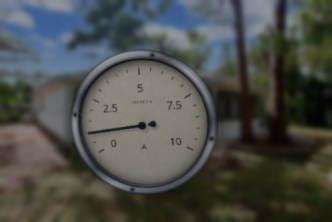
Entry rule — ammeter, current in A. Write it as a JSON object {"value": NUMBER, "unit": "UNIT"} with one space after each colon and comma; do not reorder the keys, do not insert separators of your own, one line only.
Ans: {"value": 1, "unit": "A"}
